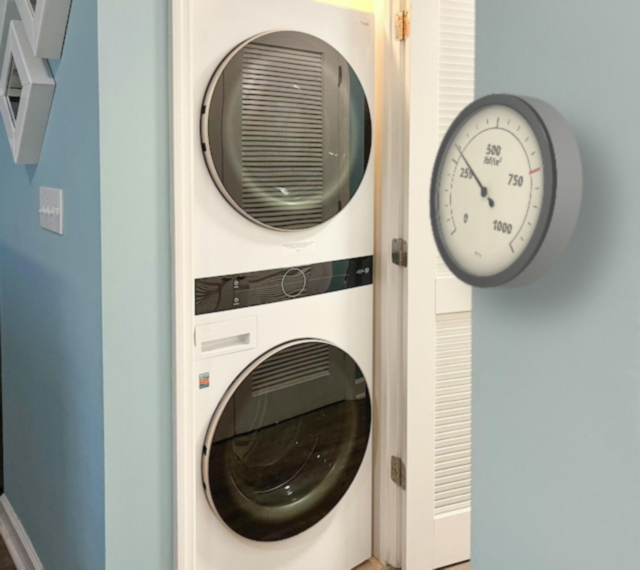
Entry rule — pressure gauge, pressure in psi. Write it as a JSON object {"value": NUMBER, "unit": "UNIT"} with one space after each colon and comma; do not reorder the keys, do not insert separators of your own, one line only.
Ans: {"value": 300, "unit": "psi"}
